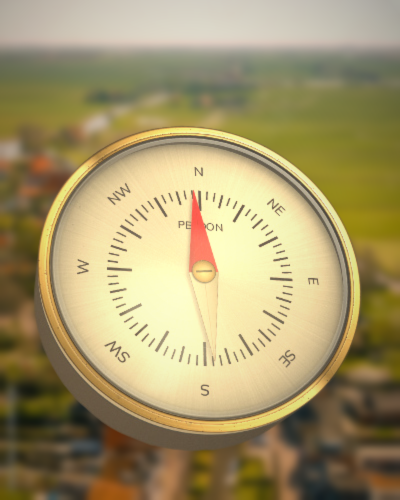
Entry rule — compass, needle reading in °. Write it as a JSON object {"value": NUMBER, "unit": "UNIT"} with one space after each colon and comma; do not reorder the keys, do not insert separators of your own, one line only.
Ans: {"value": 355, "unit": "°"}
